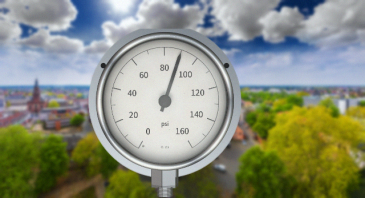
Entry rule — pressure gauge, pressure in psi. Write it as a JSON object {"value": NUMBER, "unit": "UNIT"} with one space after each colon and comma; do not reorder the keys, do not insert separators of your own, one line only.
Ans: {"value": 90, "unit": "psi"}
